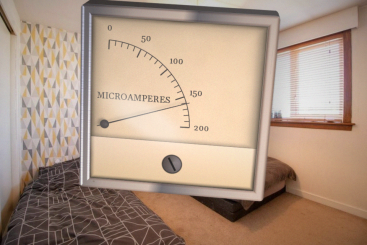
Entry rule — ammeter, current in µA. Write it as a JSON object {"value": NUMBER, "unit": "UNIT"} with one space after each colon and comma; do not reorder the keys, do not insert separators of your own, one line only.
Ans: {"value": 160, "unit": "µA"}
